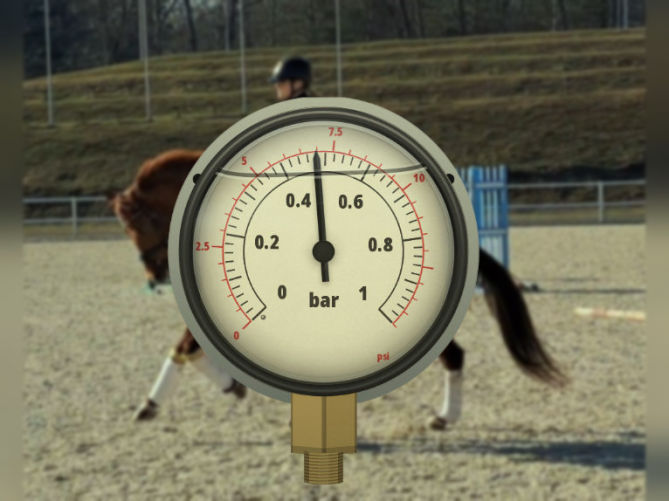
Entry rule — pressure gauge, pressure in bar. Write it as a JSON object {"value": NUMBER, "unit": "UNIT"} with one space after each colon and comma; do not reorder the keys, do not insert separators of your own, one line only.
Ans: {"value": 0.48, "unit": "bar"}
